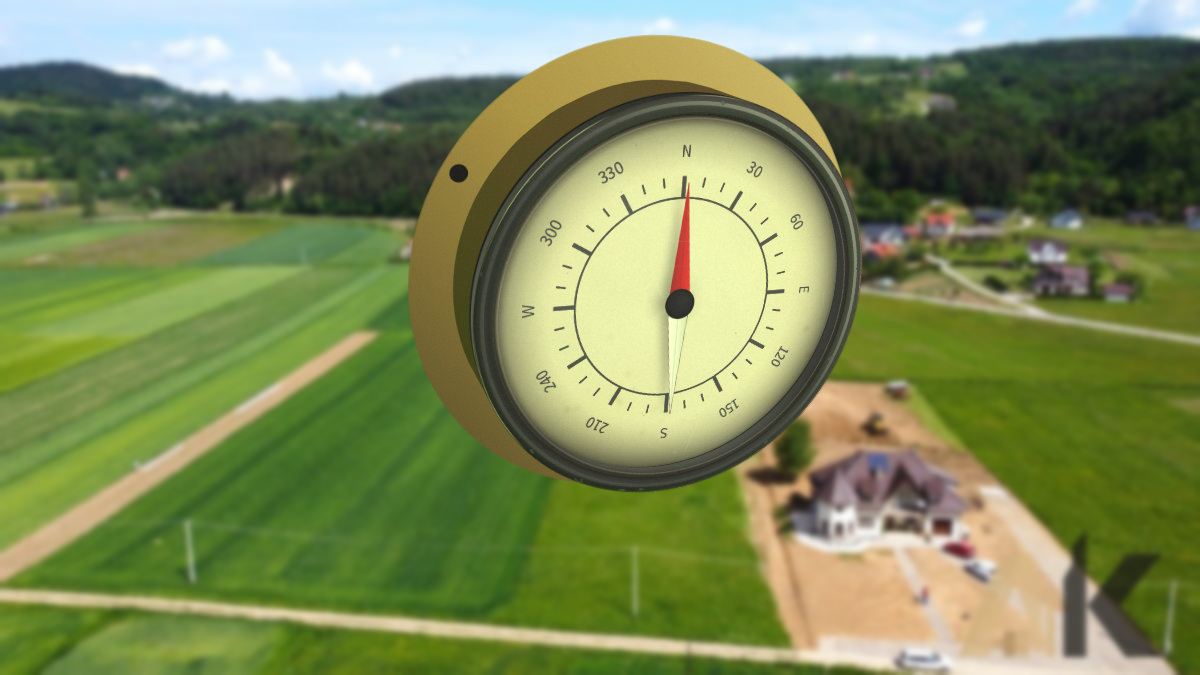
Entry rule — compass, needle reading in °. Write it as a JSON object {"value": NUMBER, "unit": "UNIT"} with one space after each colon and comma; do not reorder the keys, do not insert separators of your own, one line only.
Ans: {"value": 0, "unit": "°"}
